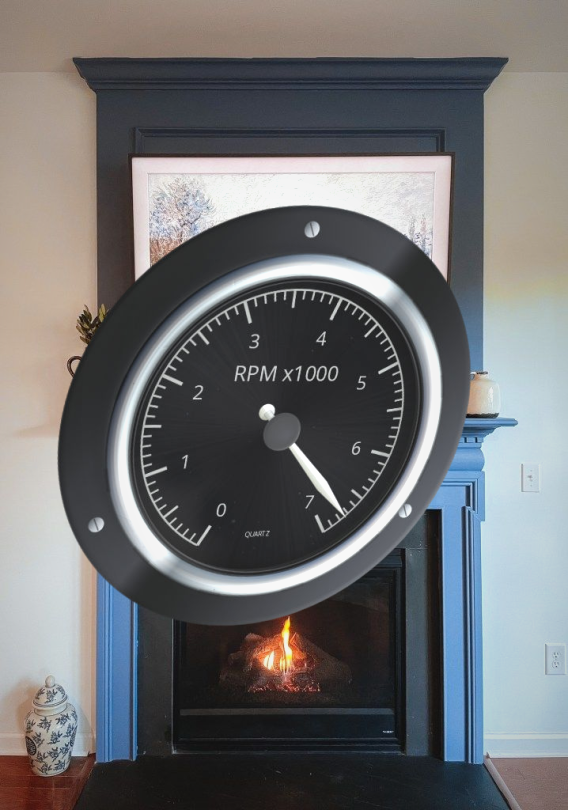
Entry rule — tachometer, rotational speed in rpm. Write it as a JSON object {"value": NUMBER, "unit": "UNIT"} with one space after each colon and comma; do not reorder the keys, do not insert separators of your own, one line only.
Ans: {"value": 6750, "unit": "rpm"}
